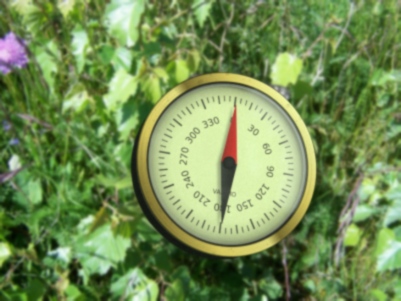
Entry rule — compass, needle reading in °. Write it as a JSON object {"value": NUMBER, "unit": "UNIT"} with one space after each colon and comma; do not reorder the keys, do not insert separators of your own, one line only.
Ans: {"value": 0, "unit": "°"}
